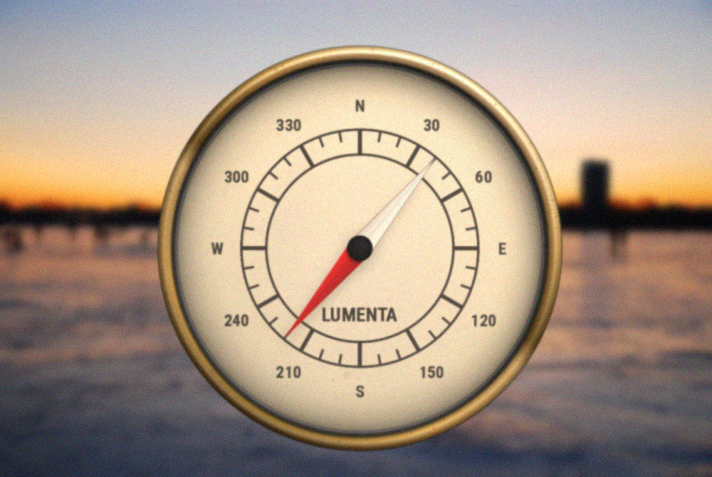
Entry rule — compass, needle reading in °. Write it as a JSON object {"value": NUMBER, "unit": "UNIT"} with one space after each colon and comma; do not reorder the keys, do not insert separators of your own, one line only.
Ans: {"value": 220, "unit": "°"}
